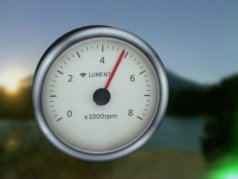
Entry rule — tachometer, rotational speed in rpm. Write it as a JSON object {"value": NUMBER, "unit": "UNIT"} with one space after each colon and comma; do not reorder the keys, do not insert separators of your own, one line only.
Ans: {"value": 4800, "unit": "rpm"}
